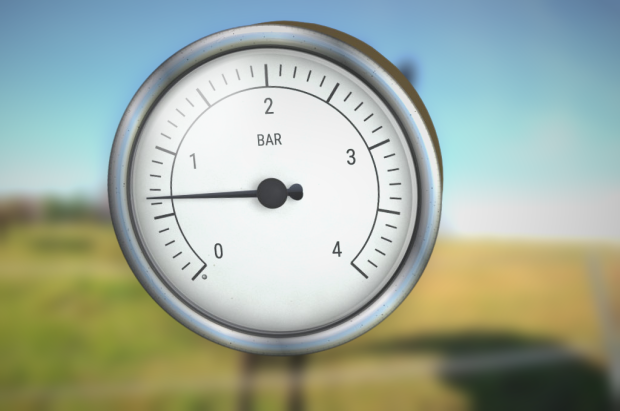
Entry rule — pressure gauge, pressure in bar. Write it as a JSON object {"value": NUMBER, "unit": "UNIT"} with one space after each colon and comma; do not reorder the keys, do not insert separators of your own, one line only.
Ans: {"value": 0.65, "unit": "bar"}
